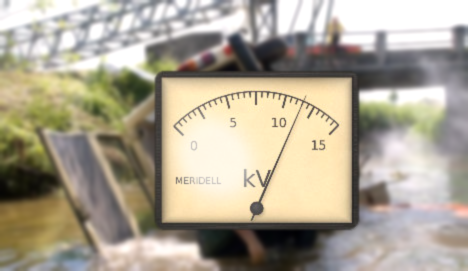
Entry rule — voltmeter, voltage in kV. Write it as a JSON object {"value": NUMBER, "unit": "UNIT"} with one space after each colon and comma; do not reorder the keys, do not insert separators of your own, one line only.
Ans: {"value": 11.5, "unit": "kV"}
